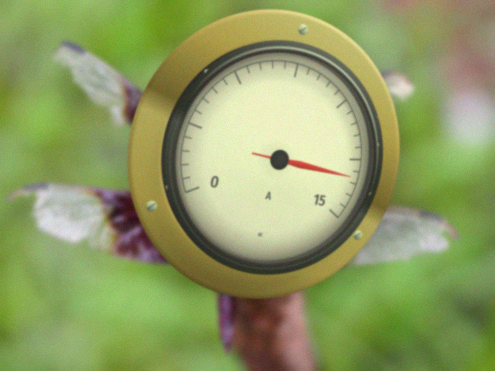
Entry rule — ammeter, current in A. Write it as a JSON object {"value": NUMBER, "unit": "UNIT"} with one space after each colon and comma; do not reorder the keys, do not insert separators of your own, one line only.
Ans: {"value": 13.25, "unit": "A"}
